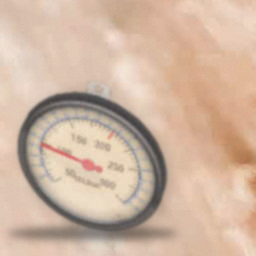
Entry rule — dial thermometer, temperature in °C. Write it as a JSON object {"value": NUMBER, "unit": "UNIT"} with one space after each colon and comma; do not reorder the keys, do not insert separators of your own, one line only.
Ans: {"value": 100, "unit": "°C"}
